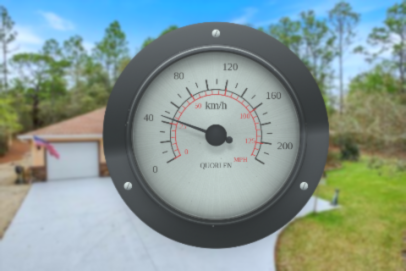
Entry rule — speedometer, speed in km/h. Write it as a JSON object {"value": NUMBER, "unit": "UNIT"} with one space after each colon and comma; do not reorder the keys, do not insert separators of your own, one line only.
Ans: {"value": 45, "unit": "km/h"}
